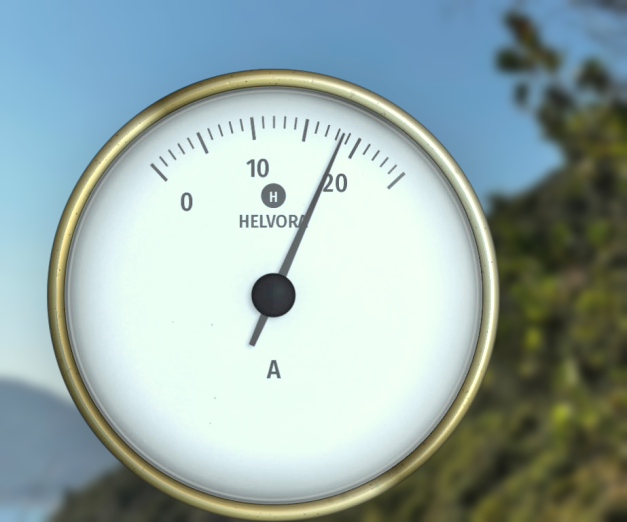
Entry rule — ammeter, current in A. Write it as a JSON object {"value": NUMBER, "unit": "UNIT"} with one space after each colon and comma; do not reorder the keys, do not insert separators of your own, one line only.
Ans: {"value": 18.5, "unit": "A"}
